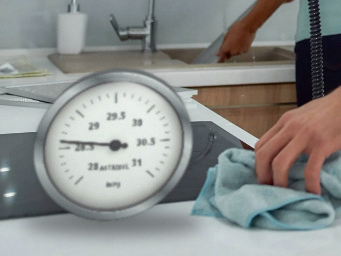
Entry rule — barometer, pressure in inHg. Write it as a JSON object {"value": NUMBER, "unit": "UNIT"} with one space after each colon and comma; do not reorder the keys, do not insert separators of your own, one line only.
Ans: {"value": 28.6, "unit": "inHg"}
